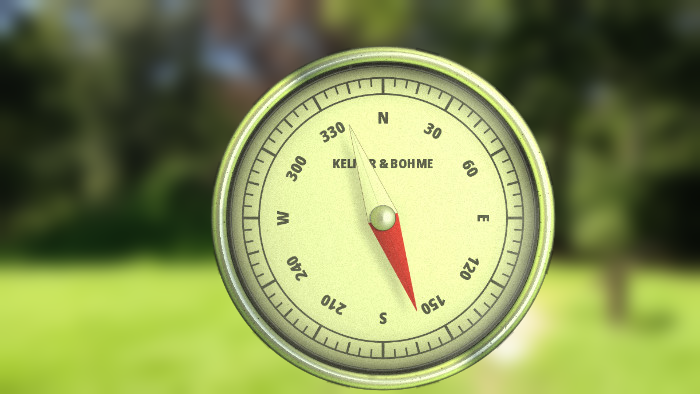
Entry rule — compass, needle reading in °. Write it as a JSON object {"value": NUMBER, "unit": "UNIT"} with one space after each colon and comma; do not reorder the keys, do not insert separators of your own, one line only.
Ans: {"value": 160, "unit": "°"}
